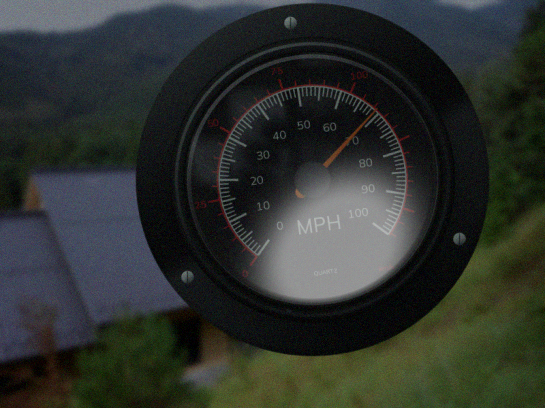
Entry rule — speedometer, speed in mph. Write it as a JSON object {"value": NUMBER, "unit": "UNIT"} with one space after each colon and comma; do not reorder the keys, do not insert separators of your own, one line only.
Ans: {"value": 69, "unit": "mph"}
